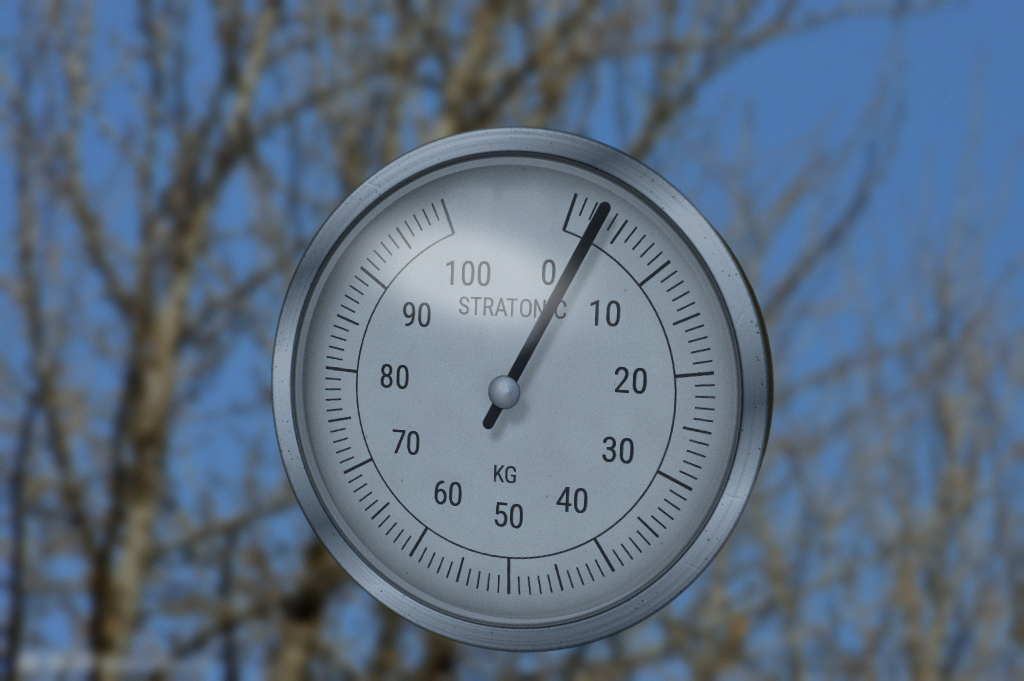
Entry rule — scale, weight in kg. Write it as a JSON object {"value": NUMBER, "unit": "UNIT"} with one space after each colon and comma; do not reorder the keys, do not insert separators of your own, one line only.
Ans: {"value": 3, "unit": "kg"}
